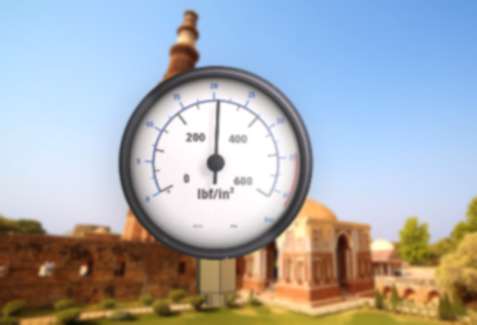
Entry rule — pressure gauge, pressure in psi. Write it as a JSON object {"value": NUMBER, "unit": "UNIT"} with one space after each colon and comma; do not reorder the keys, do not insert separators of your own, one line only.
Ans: {"value": 300, "unit": "psi"}
